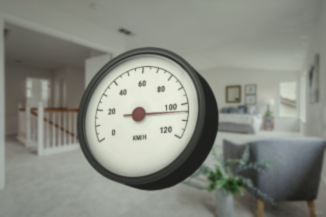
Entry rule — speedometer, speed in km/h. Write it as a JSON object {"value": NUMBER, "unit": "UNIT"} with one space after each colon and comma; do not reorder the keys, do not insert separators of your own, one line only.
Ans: {"value": 105, "unit": "km/h"}
